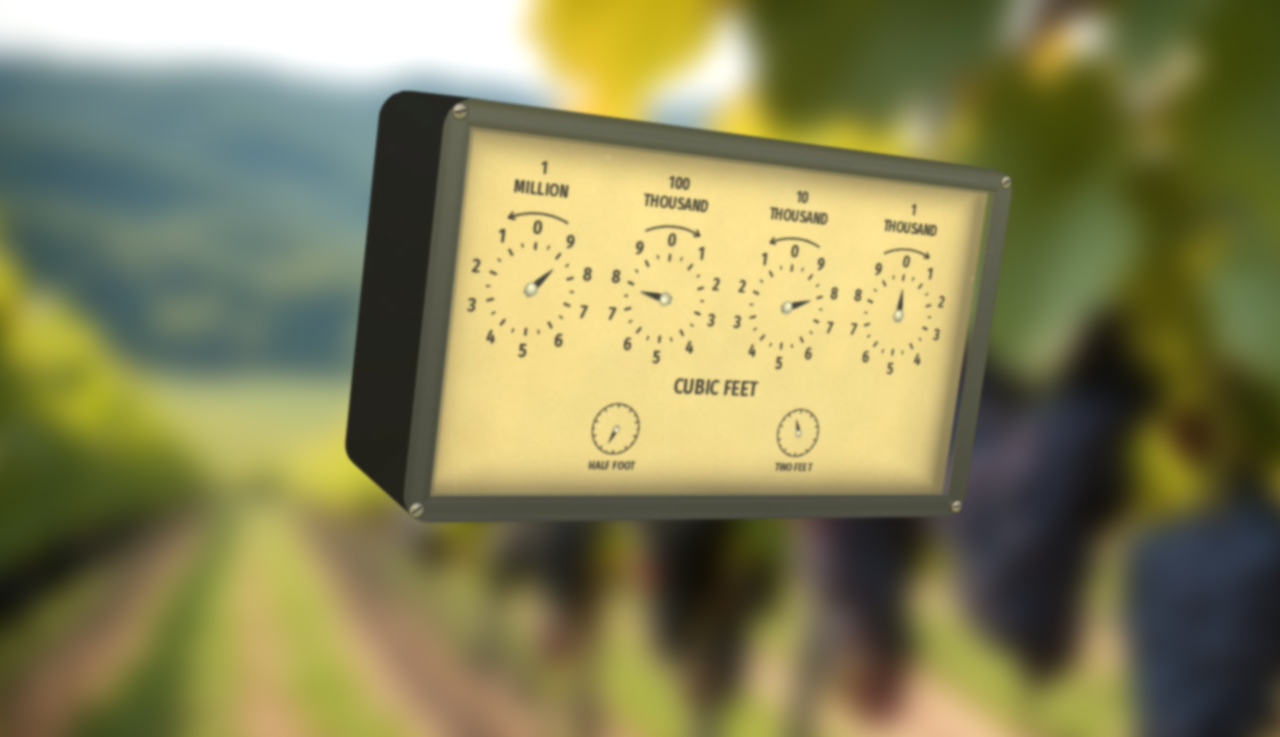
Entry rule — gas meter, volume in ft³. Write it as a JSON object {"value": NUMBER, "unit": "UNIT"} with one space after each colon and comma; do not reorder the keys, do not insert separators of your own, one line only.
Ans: {"value": 878000, "unit": "ft³"}
